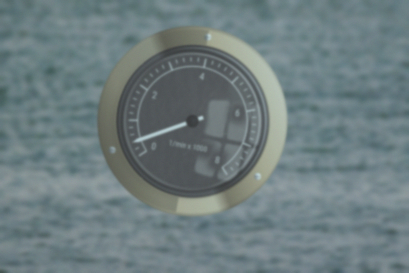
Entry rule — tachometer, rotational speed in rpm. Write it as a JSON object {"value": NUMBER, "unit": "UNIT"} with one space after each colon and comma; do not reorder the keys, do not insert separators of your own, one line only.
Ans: {"value": 400, "unit": "rpm"}
